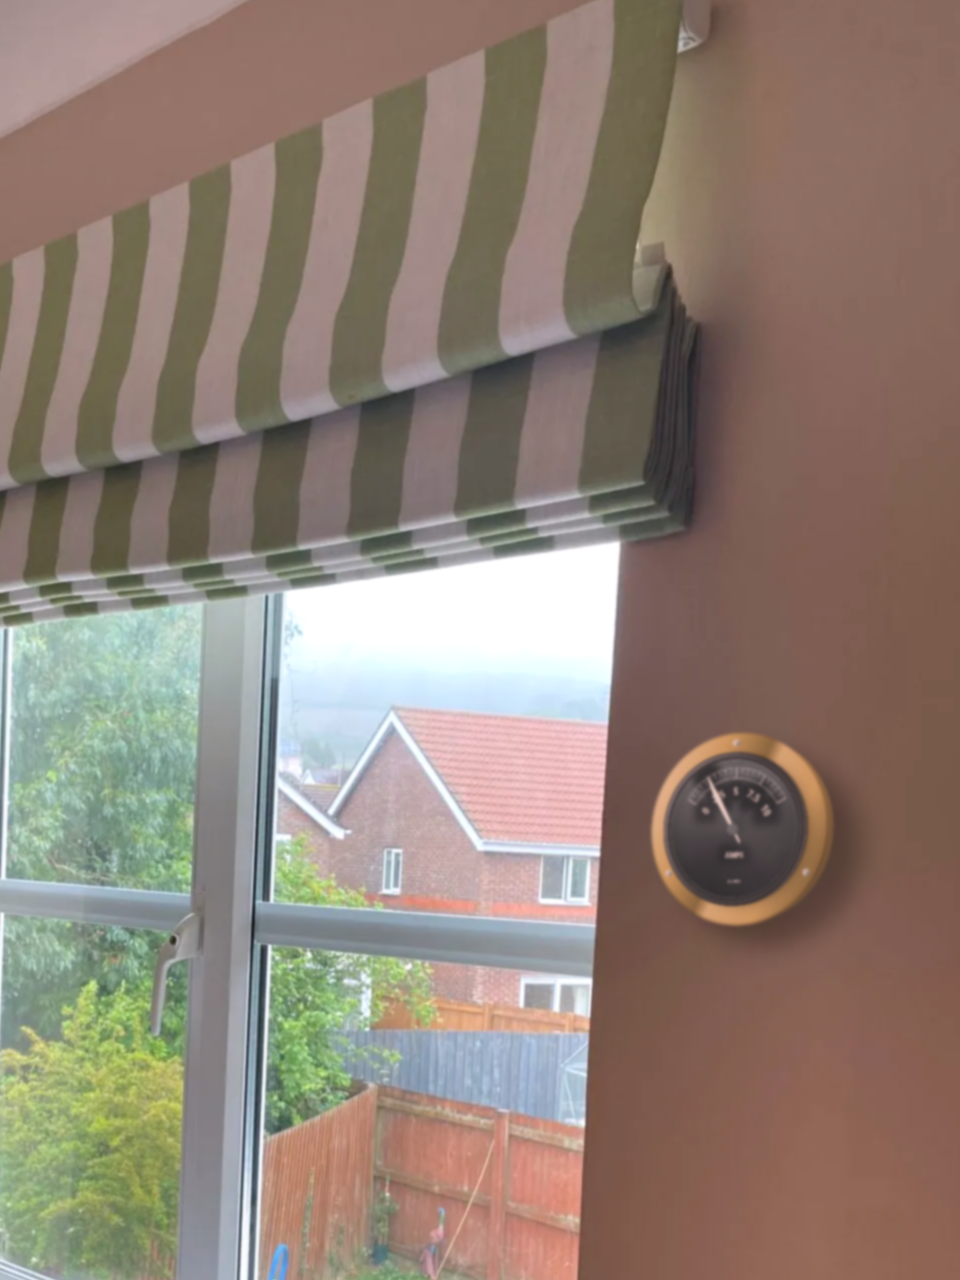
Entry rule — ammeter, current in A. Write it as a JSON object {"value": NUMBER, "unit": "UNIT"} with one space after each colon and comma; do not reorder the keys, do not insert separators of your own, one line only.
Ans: {"value": 2.5, "unit": "A"}
